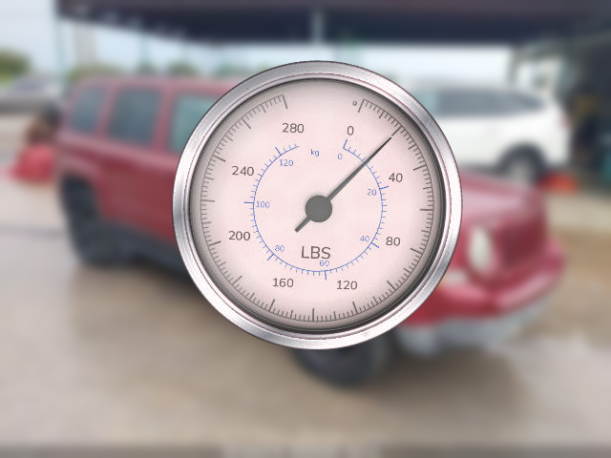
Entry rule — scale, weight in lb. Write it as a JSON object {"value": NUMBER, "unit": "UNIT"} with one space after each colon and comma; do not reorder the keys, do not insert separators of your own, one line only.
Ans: {"value": 20, "unit": "lb"}
